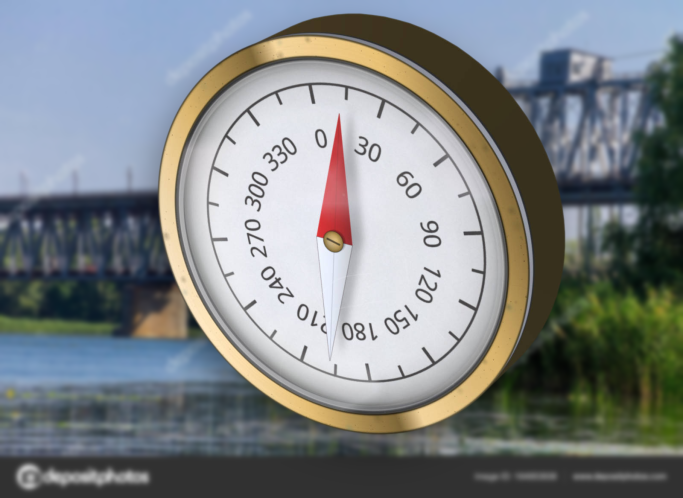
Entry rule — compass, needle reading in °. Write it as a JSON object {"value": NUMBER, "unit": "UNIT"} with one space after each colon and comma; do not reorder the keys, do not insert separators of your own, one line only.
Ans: {"value": 15, "unit": "°"}
